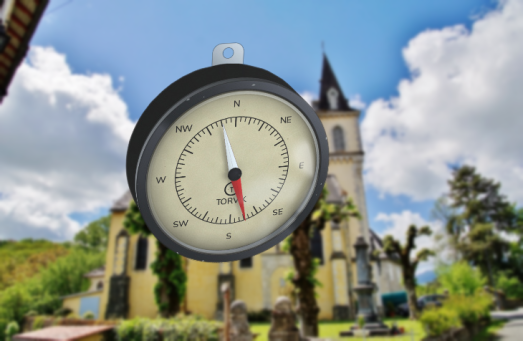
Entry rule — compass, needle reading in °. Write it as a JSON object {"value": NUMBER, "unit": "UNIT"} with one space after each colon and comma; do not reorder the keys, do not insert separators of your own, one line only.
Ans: {"value": 165, "unit": "°"}
